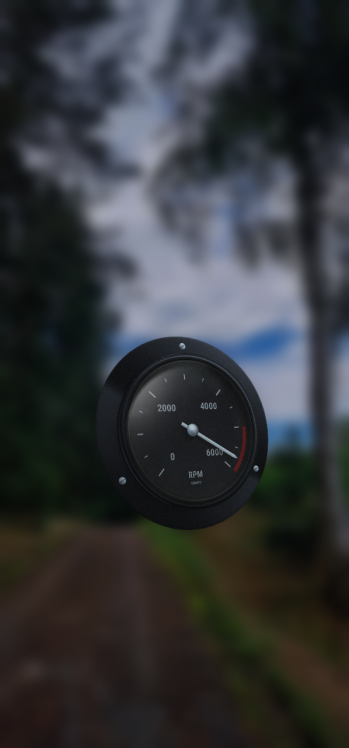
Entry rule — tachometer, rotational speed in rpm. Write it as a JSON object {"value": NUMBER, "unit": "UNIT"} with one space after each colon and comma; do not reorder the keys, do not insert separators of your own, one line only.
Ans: {"value": 5750, "unit": "rpm"}
